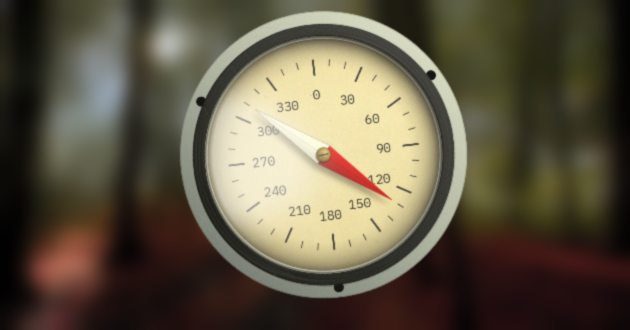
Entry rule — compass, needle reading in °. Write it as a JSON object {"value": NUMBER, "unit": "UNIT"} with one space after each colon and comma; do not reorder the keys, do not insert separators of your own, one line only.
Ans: {"value": 130, "unit": "°"}
